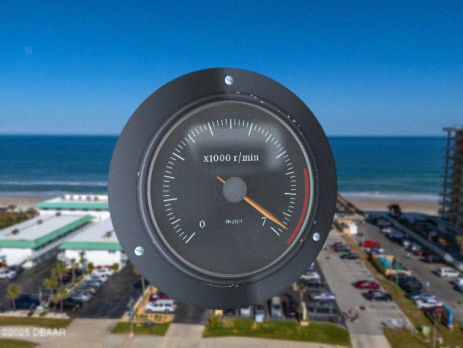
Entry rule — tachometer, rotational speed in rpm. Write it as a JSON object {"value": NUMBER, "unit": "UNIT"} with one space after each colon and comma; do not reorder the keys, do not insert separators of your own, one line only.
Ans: {"value": 6800, "unit": "rpm"}
